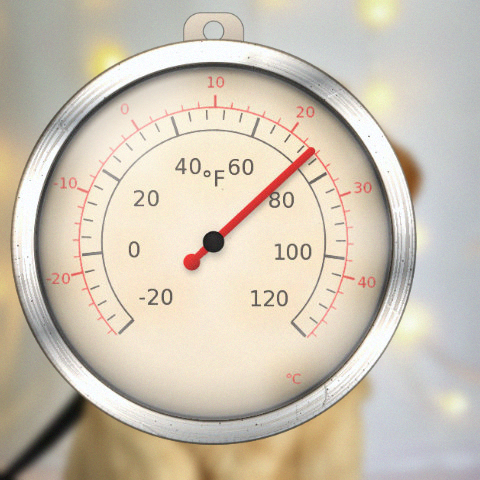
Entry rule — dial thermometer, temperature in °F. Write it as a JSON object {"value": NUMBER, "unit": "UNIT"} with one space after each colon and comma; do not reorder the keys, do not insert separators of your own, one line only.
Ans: {"value": 74, "unit": "°F"}
